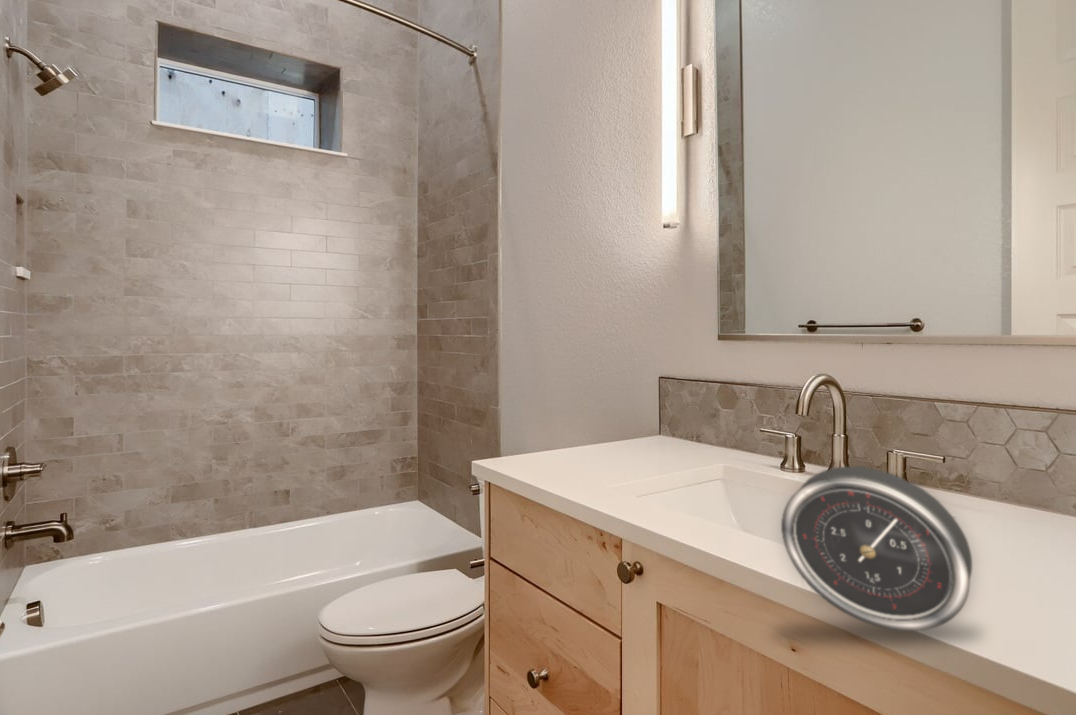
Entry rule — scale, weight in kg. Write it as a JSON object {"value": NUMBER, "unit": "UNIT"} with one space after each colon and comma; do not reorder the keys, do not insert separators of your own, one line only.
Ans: {"value": 0.25, "unit": "kg"}
